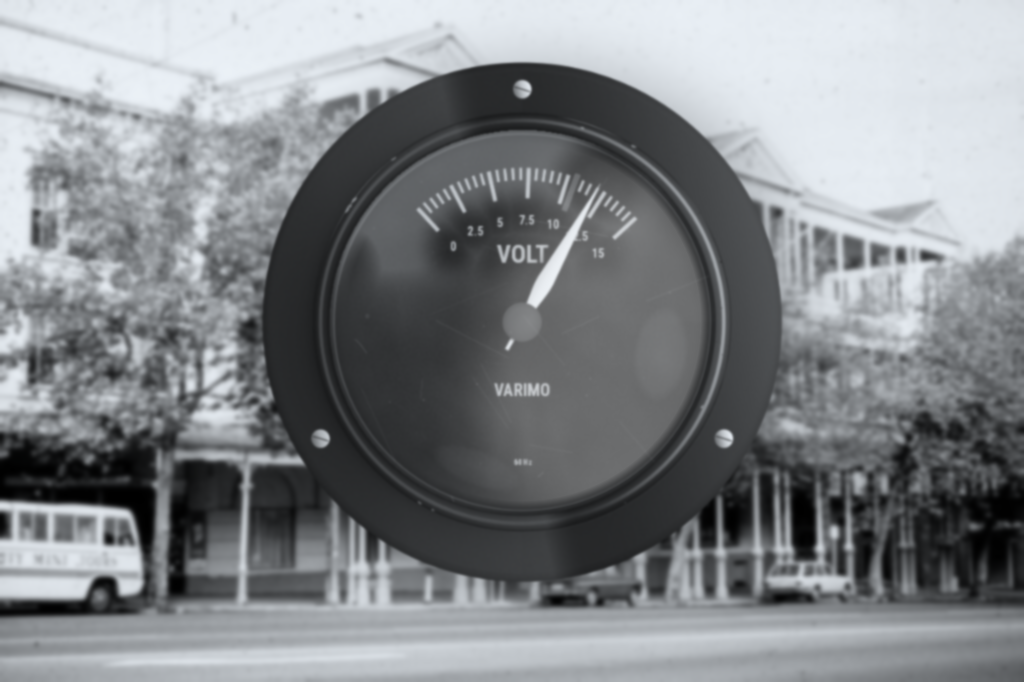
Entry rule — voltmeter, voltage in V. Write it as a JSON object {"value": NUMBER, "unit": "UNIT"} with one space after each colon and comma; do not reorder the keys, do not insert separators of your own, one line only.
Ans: {"value": 12, "unit": "V"}
